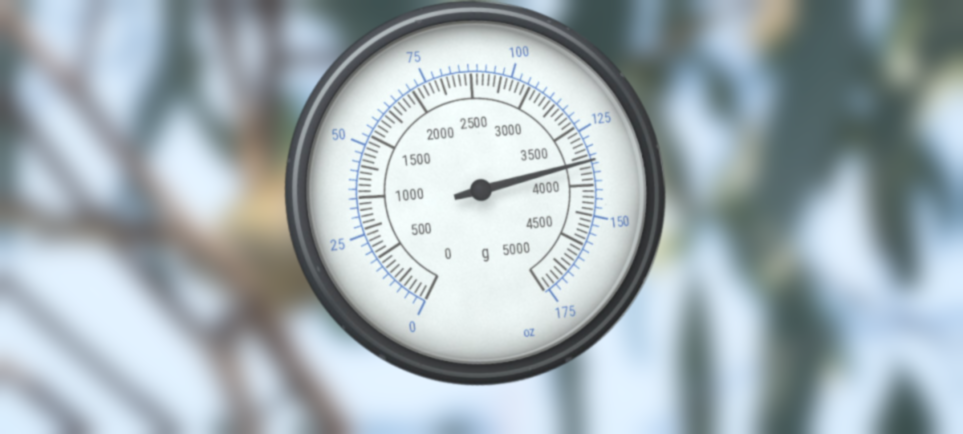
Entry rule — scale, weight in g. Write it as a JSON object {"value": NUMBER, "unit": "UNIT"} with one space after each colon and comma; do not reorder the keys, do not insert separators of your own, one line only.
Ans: {"value": 3800, "unit": "g"}
